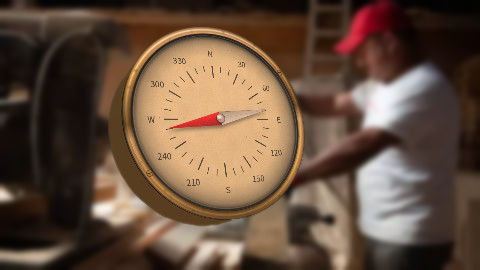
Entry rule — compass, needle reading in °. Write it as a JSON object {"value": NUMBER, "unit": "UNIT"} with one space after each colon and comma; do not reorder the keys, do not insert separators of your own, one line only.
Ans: {"value": 260, "unit": "°"}
